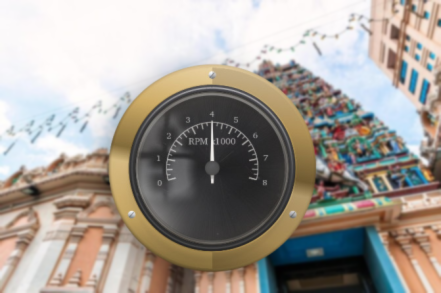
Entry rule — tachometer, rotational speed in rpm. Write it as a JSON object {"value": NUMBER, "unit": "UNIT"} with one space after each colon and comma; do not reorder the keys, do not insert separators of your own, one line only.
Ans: {"value": 4000, "unit": "rpm"}
